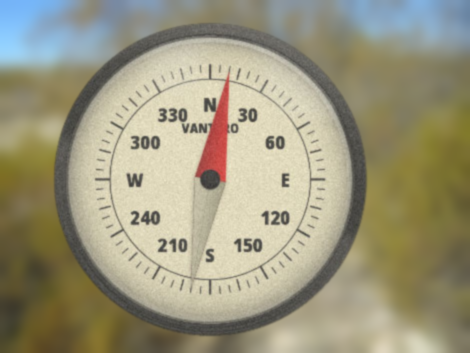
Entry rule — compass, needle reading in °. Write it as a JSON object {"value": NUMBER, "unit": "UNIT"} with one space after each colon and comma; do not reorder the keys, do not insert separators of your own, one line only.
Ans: {"value": 10, "unit": "°"}
